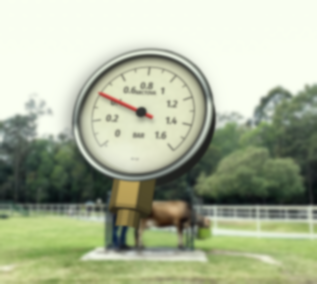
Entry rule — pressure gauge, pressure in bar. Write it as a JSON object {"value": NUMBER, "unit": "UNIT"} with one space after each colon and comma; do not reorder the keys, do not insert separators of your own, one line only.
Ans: {"value": 0.4, "unit": "bar"}
